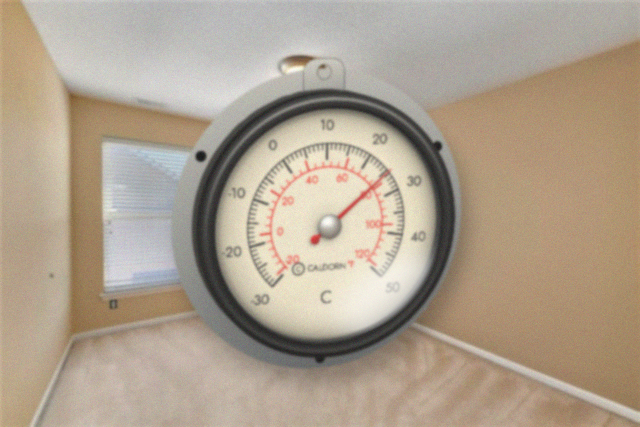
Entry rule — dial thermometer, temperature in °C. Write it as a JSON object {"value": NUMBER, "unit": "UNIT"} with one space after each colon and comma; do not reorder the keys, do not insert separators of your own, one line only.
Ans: {"value": 25, "unit": "°C"}
